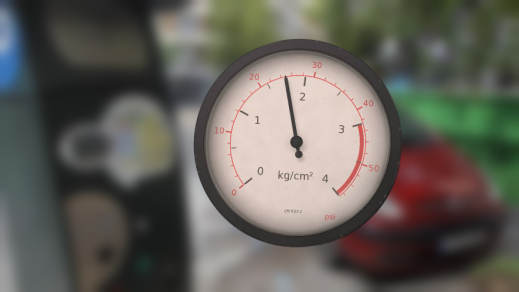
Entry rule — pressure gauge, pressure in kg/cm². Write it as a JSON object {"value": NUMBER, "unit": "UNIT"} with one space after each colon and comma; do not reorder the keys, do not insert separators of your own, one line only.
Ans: {"value": 1.75, "unit": "kg/cm²"}
